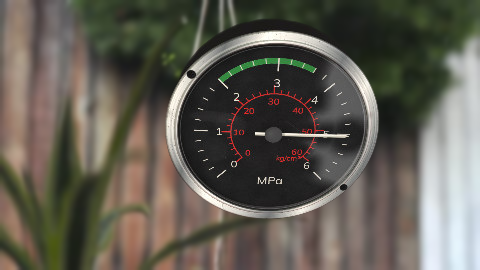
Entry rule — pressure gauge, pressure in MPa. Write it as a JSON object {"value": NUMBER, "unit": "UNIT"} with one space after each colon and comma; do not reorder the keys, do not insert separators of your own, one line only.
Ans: {"value": 5, "unit": "MPa"}
